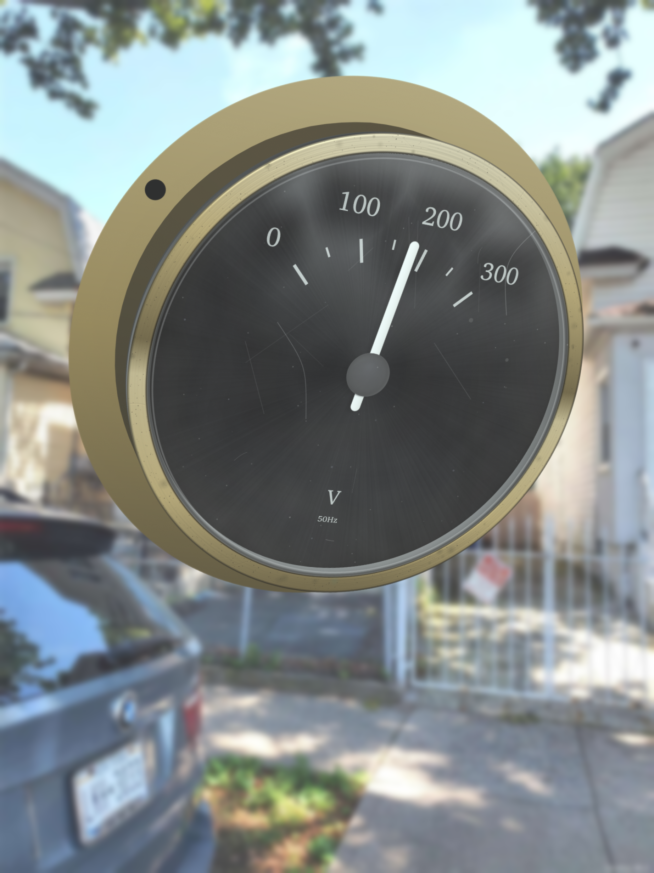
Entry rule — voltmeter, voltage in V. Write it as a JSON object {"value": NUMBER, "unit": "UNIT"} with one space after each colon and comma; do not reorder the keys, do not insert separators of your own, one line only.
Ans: {"value": 175, "unit": "V"}
